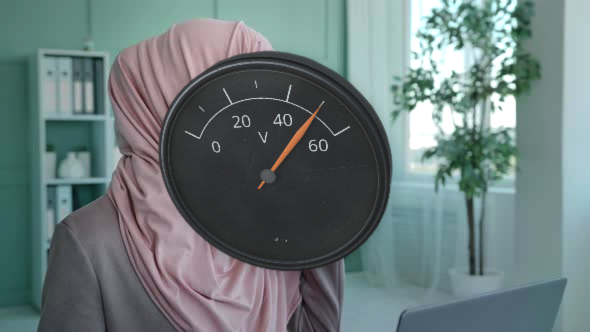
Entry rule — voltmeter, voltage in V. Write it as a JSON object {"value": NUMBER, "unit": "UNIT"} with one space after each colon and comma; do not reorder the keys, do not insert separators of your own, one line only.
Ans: {"value": 50, "unit": "V"}
